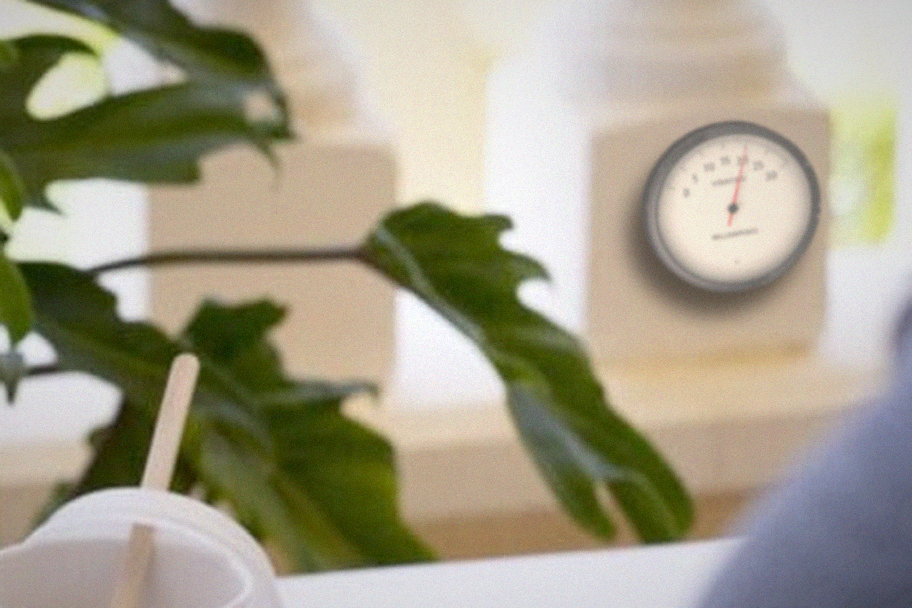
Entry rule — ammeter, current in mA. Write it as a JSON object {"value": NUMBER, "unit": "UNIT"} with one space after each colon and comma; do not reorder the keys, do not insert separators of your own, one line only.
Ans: {"value": 20, "unit": "mA"}
